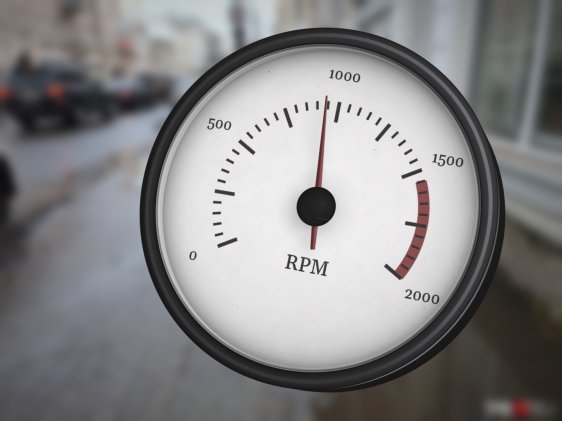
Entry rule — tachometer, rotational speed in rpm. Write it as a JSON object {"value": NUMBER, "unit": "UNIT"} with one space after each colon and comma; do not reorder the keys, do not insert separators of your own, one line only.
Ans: {"value": 950, "unit": "rpm"}
